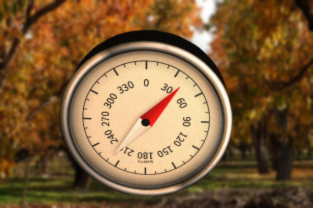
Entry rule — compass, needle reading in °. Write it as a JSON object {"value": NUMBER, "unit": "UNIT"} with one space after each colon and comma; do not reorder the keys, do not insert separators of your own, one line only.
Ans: {"value": 40, "unit": "°"}
